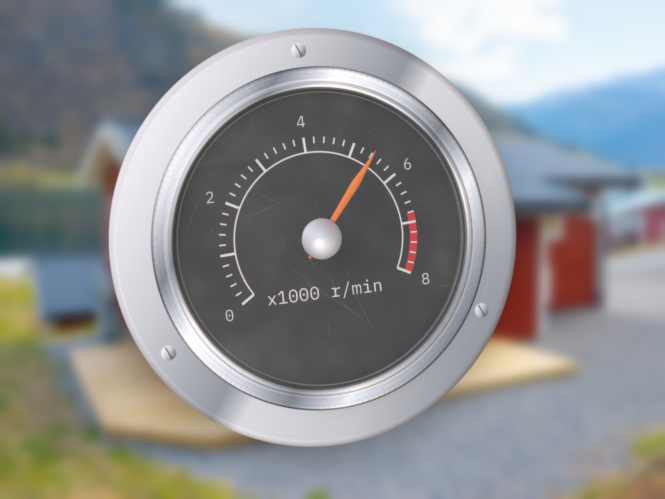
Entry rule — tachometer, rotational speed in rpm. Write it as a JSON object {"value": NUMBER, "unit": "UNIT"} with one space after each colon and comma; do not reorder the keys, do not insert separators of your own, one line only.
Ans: {"value": 5400, "unit": "rpm"}
